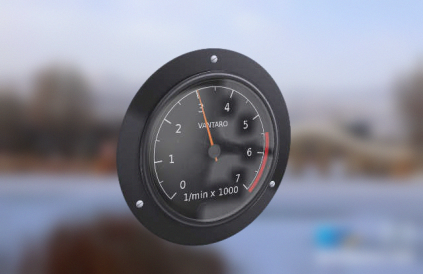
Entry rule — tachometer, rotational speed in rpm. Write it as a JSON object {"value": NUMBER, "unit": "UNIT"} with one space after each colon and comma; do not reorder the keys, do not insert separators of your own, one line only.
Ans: {"value": 3000, "unit": "rpm"}
